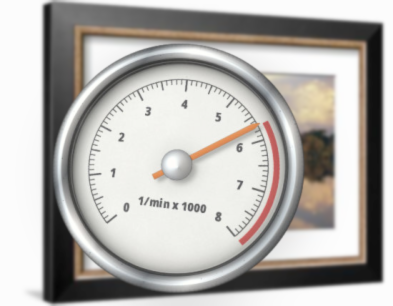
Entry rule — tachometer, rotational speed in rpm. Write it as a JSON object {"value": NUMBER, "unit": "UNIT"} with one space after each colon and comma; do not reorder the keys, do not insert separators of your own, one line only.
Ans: {"value": 5700, "unit": "rpm"}
